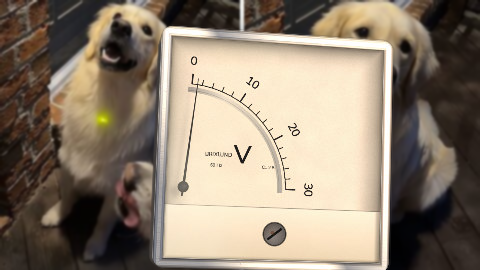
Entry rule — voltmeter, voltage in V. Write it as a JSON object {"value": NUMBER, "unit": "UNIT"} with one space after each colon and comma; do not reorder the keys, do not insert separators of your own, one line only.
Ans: {"value": 1, "unit": "V"}
